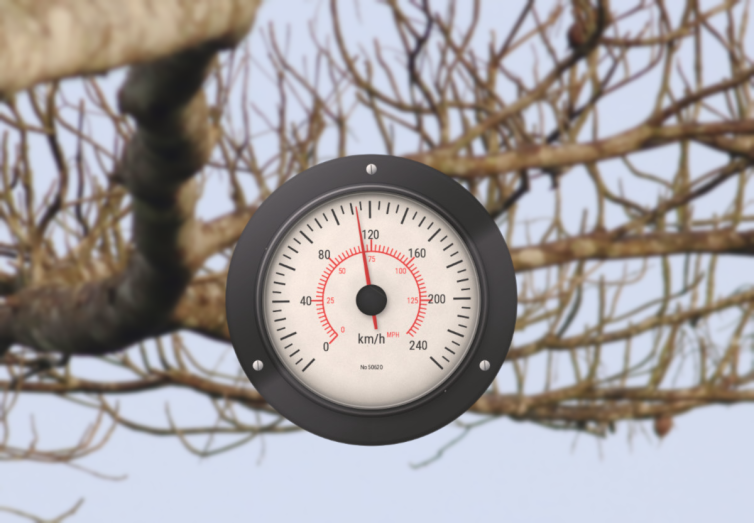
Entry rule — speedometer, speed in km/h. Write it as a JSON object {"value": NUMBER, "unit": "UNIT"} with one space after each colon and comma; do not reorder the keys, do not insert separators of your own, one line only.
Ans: {"value": 112.5, "unit": "km/h"}
